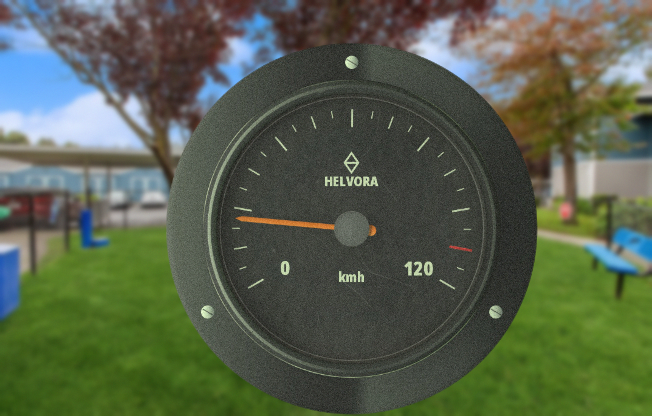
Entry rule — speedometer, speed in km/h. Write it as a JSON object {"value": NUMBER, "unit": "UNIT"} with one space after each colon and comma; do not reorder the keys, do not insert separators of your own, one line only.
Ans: {"value": 17.5, "unit": "km/h"}
